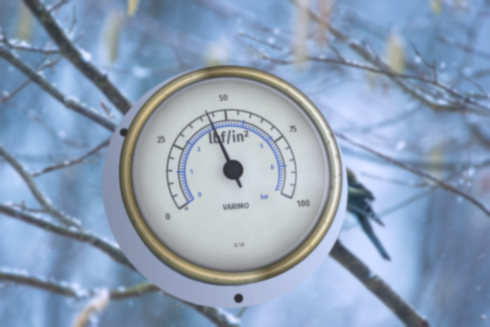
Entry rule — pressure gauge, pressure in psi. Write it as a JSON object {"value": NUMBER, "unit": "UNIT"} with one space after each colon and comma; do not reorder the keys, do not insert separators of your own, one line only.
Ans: {"value": 42.5, "unit": "psi"}
